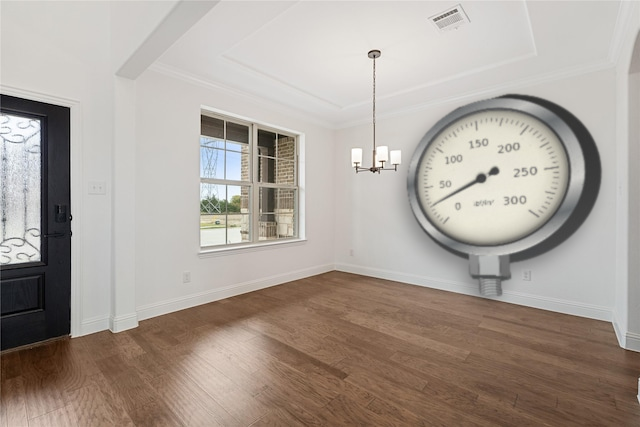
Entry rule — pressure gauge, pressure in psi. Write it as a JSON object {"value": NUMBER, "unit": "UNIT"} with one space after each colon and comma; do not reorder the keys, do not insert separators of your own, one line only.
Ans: {"value": 25, "unit": "psi"}
